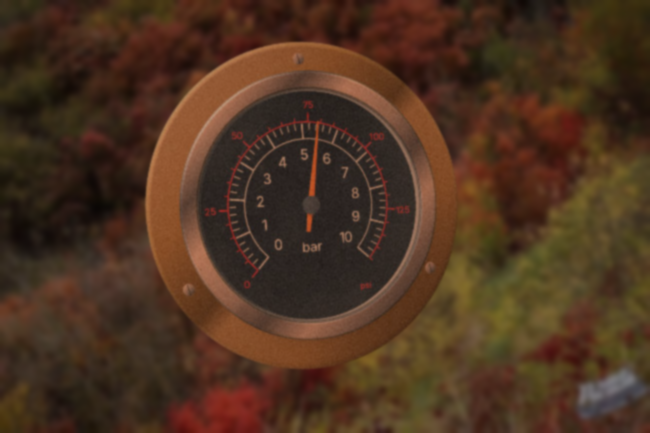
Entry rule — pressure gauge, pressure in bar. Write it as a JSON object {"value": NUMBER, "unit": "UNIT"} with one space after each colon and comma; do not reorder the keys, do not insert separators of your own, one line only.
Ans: {"value": 5.4, "unit": "bar"}
